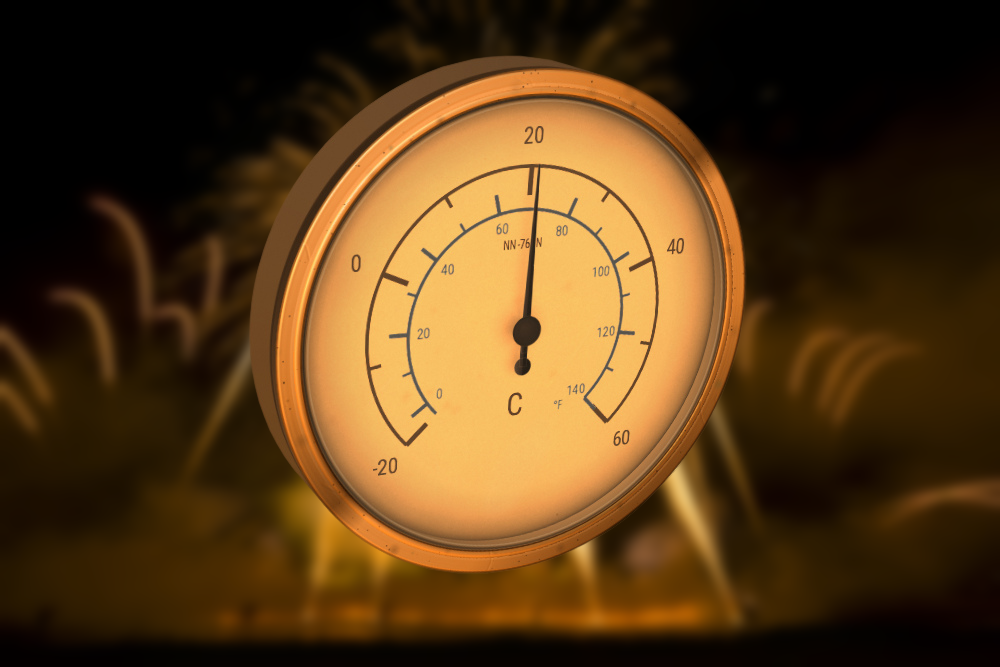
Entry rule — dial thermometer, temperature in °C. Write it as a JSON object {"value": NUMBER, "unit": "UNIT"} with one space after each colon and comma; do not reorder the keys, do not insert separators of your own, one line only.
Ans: {"value": 20, "unit": "°C"}
